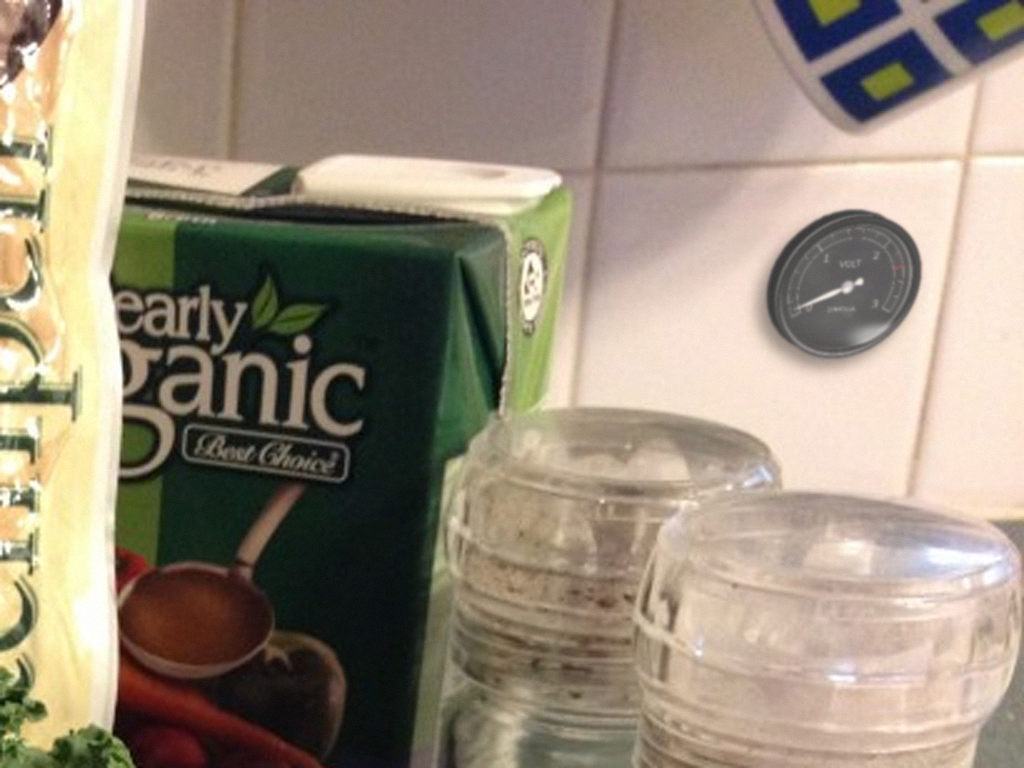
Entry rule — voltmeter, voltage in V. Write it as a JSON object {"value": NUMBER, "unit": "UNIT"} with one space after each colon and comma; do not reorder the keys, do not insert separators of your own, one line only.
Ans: {"value": 0.1, "unit": "V"}
